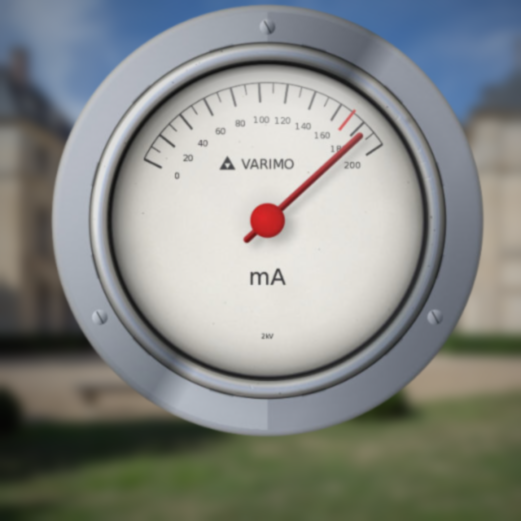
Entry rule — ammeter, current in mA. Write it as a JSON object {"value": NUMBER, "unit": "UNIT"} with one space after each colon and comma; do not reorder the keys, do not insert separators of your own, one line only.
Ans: {"value": 185, "unit": "mA"}
